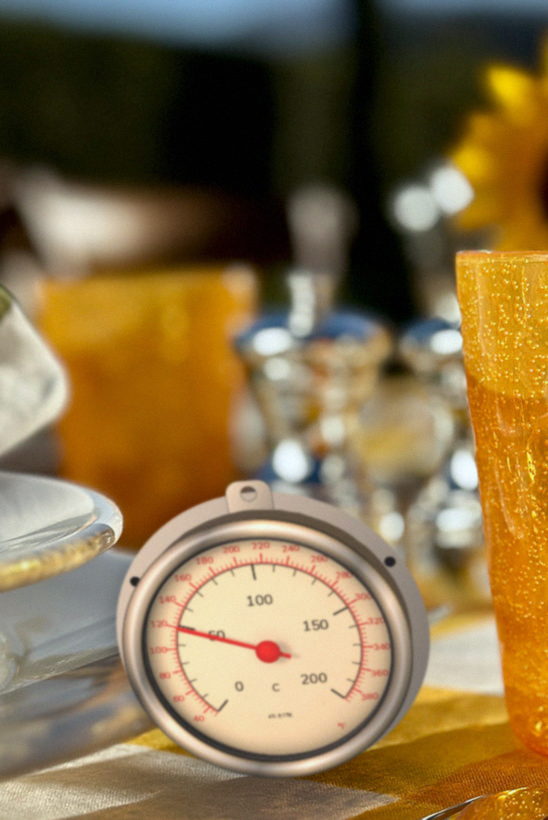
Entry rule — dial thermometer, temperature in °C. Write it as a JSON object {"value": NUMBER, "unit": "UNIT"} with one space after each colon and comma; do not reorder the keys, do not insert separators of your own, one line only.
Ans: {"value": 50, "unit": "°C"}
